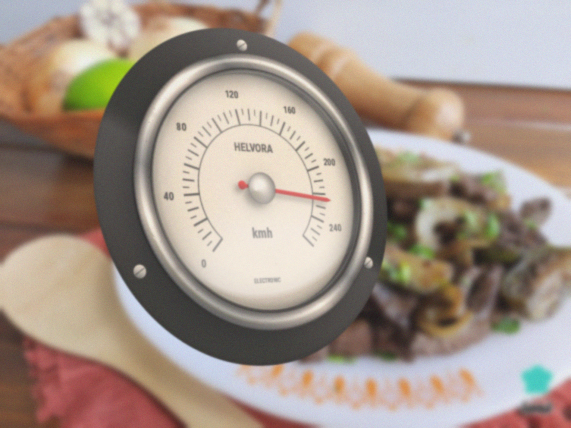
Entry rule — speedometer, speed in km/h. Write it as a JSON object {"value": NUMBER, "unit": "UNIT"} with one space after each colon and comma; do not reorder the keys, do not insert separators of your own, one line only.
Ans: {"value": 225, "unit": "km/h"}
